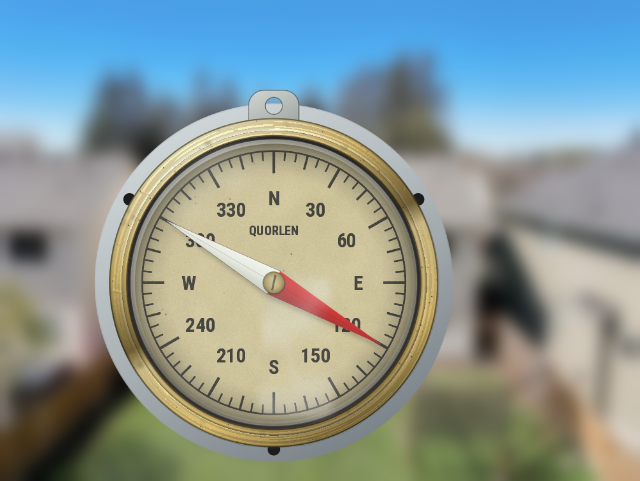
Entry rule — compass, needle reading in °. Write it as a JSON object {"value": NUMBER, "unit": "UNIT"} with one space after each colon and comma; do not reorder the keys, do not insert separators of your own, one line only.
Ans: {"value": 120, "unit": "°"}
